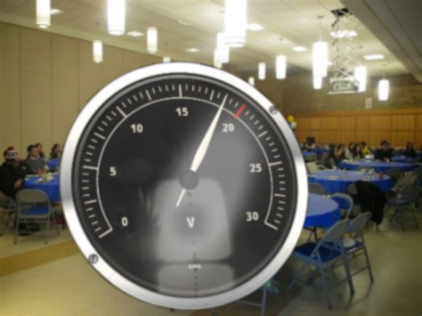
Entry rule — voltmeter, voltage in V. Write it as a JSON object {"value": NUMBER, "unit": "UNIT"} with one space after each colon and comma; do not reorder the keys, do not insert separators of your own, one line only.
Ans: {"value": 18.5, "unit": "V"}
